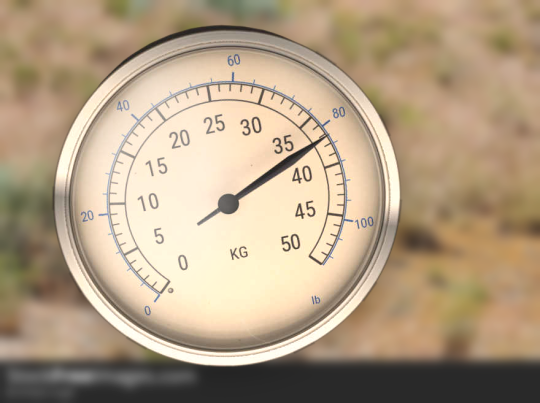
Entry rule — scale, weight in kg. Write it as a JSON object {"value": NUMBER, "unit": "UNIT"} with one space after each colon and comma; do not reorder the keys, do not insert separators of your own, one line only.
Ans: {"value": 37, "unit": "kg"}
